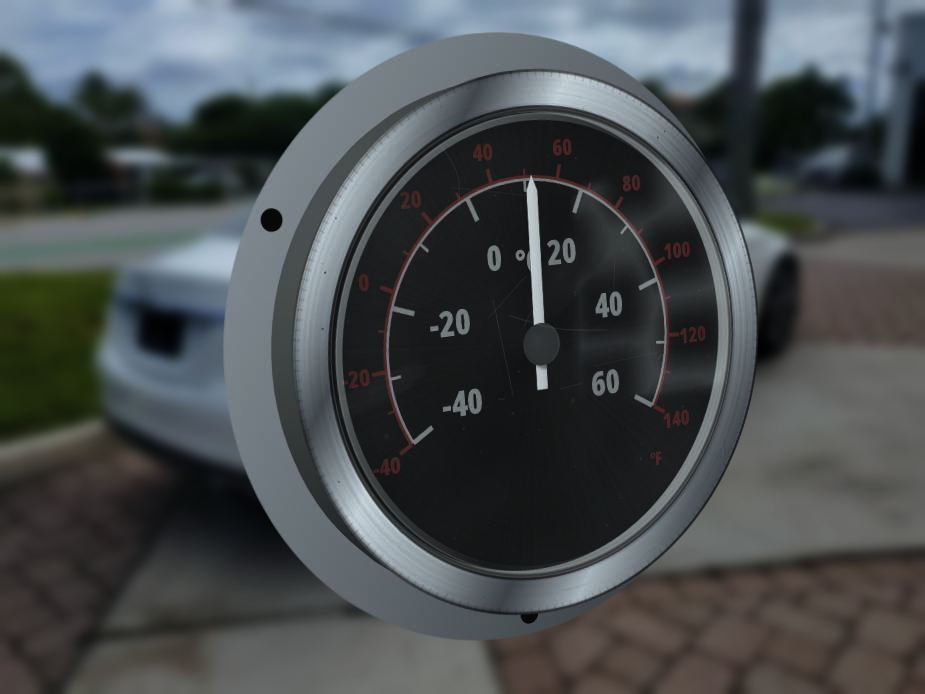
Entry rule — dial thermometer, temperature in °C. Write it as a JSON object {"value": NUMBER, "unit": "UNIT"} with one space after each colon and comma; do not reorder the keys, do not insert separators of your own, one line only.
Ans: {"value": 10, "unit": "°C"}
